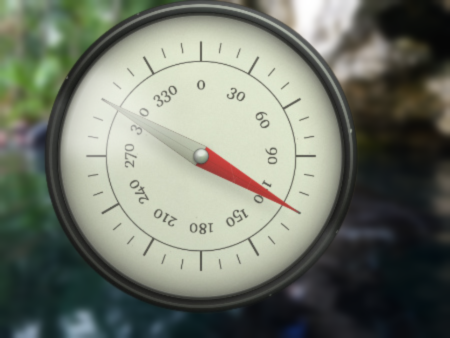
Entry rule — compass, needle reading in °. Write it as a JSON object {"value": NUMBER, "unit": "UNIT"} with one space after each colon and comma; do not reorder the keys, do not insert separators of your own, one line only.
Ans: {"value": 120, "unit": "°"}
